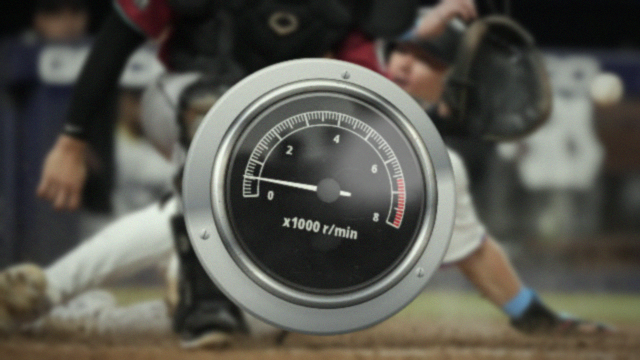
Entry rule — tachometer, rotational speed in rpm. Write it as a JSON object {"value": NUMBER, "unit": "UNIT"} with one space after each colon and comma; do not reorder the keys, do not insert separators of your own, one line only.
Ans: {"value": 500, "unit": "rpm"}
